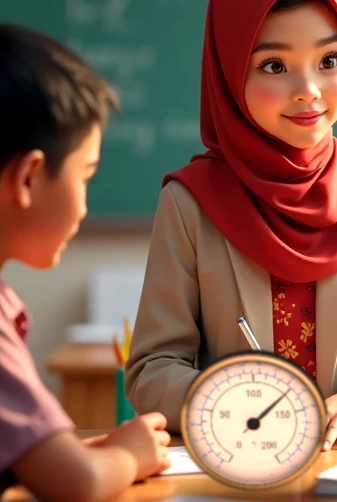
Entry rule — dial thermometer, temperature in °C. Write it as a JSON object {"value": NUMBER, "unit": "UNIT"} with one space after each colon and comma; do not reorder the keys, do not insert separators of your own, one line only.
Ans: {"value": 130, "unit": "°C"}
